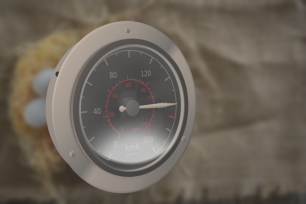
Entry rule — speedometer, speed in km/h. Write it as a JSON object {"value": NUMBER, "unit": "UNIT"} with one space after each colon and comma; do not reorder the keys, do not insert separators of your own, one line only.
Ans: {"value": 160, "unit": "km/h"}
